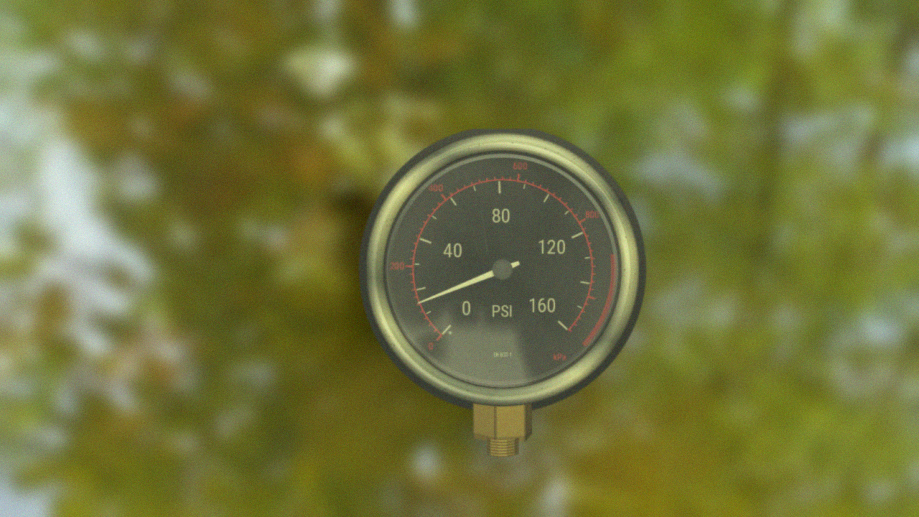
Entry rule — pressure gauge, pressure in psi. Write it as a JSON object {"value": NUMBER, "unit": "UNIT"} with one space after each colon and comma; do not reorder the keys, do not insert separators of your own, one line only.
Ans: {"value": 15, "unit": "psi"}
